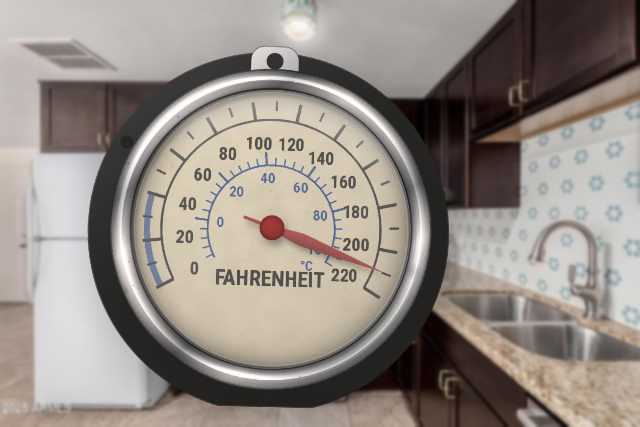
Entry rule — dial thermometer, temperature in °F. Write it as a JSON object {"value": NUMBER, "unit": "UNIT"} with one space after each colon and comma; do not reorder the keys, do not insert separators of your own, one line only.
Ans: {"value": 210, "unit": "°F"}
